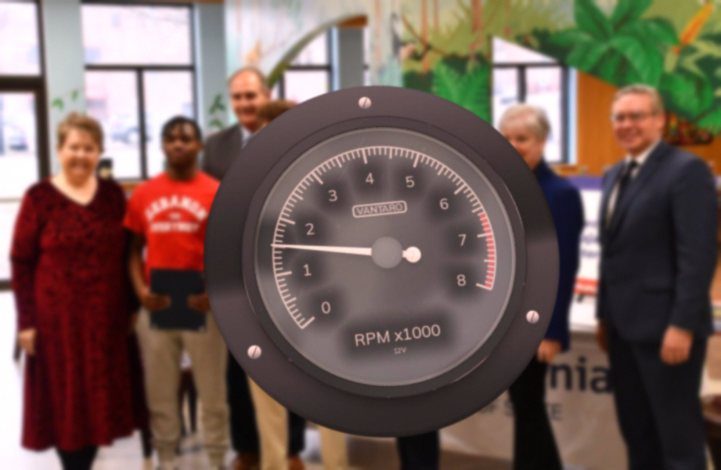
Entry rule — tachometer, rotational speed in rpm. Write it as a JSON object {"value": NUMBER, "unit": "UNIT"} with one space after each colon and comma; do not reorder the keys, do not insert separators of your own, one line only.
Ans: {"value": 1500, "unit": "rpm"}
